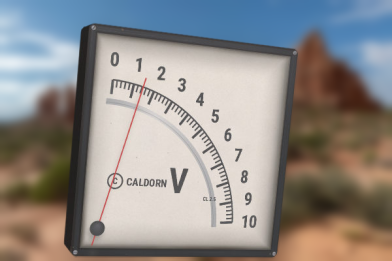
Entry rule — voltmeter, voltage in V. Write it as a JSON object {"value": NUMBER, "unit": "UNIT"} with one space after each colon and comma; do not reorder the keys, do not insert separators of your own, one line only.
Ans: {"value": 1.4, "unit": "V"}
